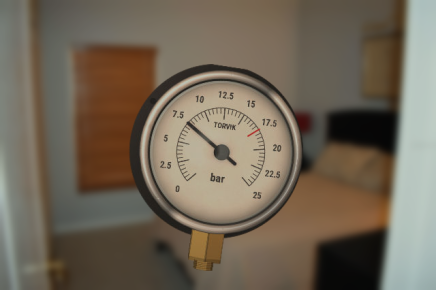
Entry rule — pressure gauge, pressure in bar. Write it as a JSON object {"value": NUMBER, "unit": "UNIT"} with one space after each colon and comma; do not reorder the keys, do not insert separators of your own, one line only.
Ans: {"value": 7.5, "unit": "bar"}
